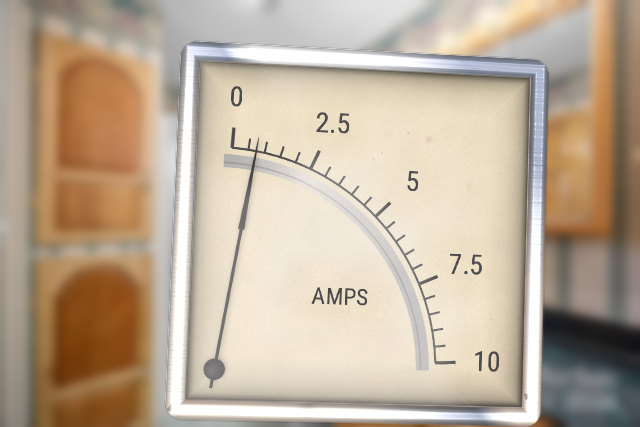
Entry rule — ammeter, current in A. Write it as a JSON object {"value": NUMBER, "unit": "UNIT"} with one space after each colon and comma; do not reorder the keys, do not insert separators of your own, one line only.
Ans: {"value": 0.75, "unit": "A"}
